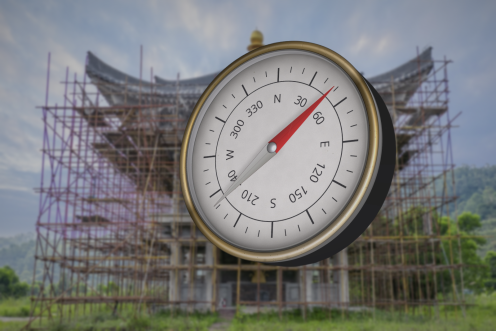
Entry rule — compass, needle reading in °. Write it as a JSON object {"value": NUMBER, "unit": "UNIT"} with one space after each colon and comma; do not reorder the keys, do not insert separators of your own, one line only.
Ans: {"value": 50, "unit": "°"}
